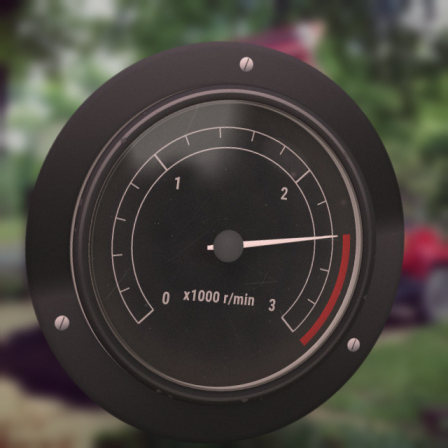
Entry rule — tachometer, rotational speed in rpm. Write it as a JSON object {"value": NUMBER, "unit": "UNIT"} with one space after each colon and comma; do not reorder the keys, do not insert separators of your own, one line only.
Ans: {"value": 2400, "unit": "rpm"}
